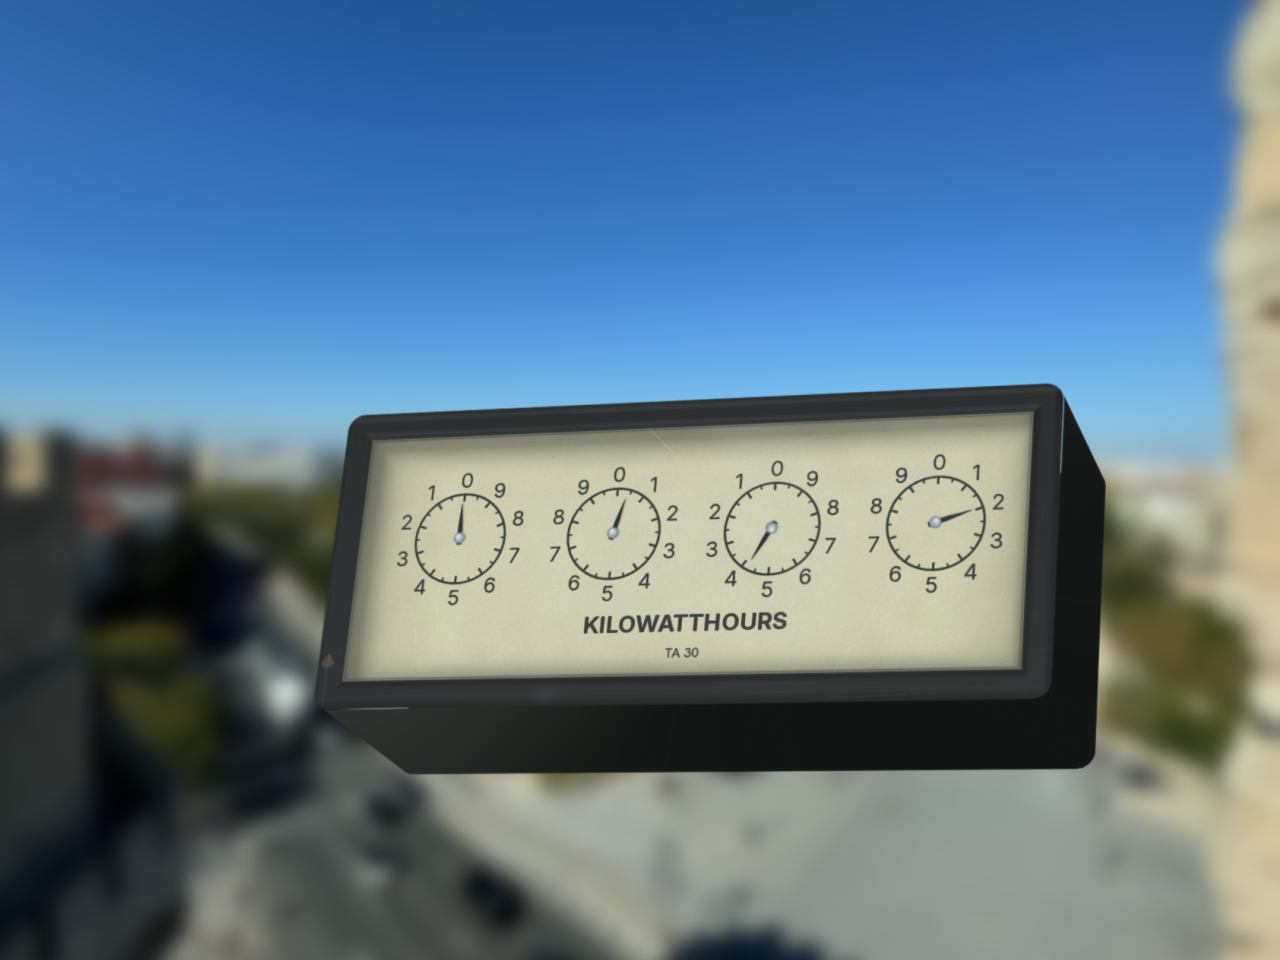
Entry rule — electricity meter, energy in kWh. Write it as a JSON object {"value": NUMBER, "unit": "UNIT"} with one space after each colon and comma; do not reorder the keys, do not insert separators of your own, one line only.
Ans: {"value": 42, "unit": "kWh"}
